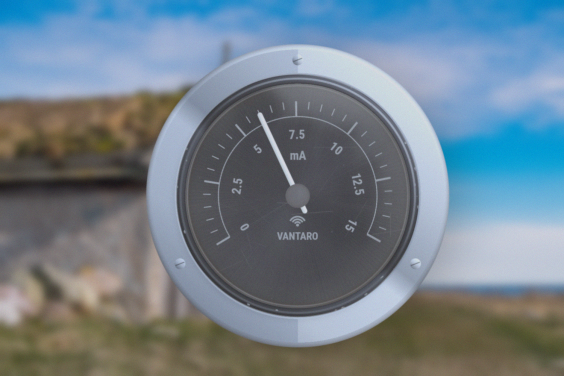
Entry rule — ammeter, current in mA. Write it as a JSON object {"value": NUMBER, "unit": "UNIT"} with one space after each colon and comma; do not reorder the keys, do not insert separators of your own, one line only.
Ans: {"value": 6, "unit": "mA"}
